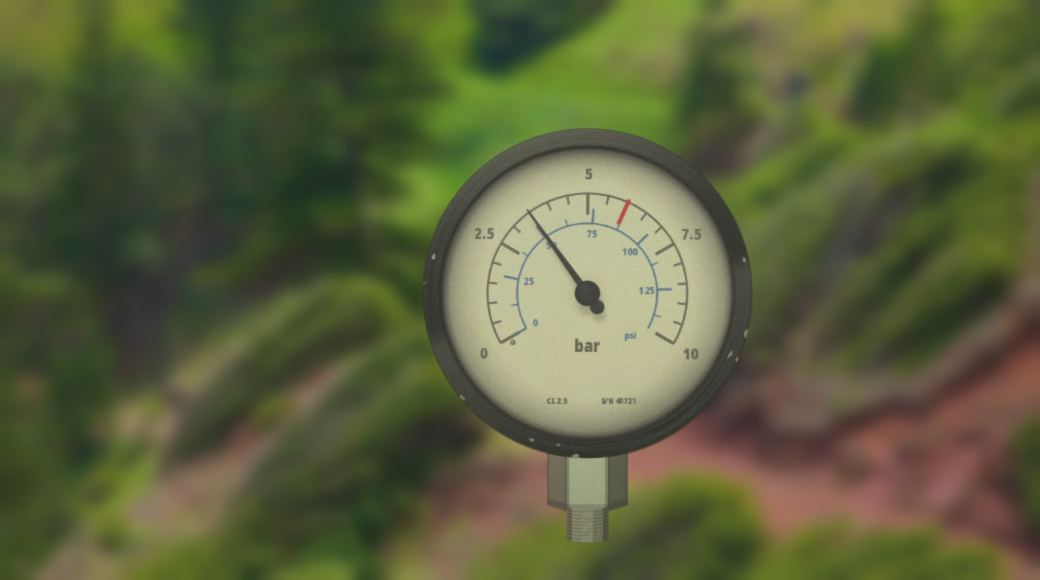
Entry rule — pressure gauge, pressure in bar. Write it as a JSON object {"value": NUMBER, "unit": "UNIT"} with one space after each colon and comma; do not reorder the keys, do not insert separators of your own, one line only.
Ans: {"value": 3.5, "unit": "bar"}
